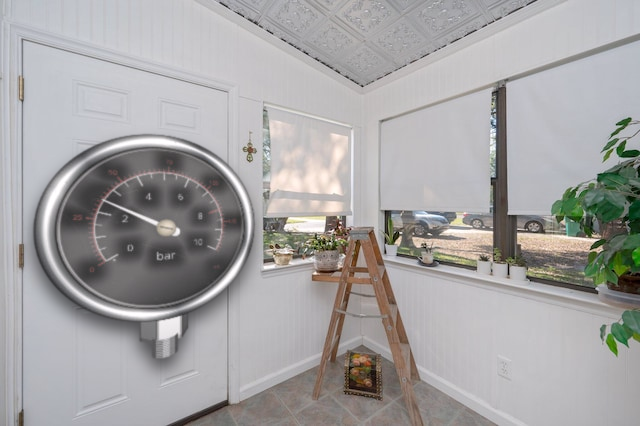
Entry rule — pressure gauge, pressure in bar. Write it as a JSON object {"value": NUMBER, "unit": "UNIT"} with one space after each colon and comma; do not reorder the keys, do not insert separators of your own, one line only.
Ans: {"value": 2.5, "unit": "bar"}
